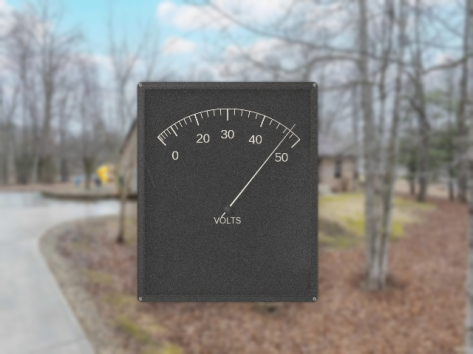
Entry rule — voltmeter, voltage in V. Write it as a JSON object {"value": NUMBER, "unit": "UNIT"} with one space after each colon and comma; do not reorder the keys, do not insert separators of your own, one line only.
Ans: {"value": 47, "unit": "V"}
